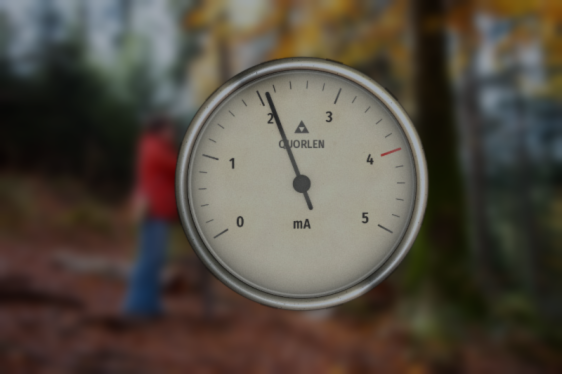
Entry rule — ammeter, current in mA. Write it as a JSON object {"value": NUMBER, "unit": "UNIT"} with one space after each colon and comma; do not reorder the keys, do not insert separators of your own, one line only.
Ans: {"value": 2.1, "unit": "mA"}
